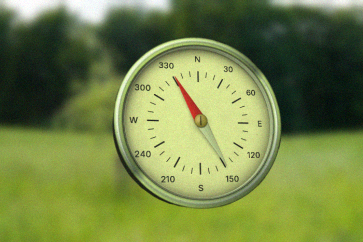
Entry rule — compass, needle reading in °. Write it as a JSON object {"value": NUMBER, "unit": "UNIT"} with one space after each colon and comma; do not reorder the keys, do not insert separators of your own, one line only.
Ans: {"value": 330, "unit": "°"}
